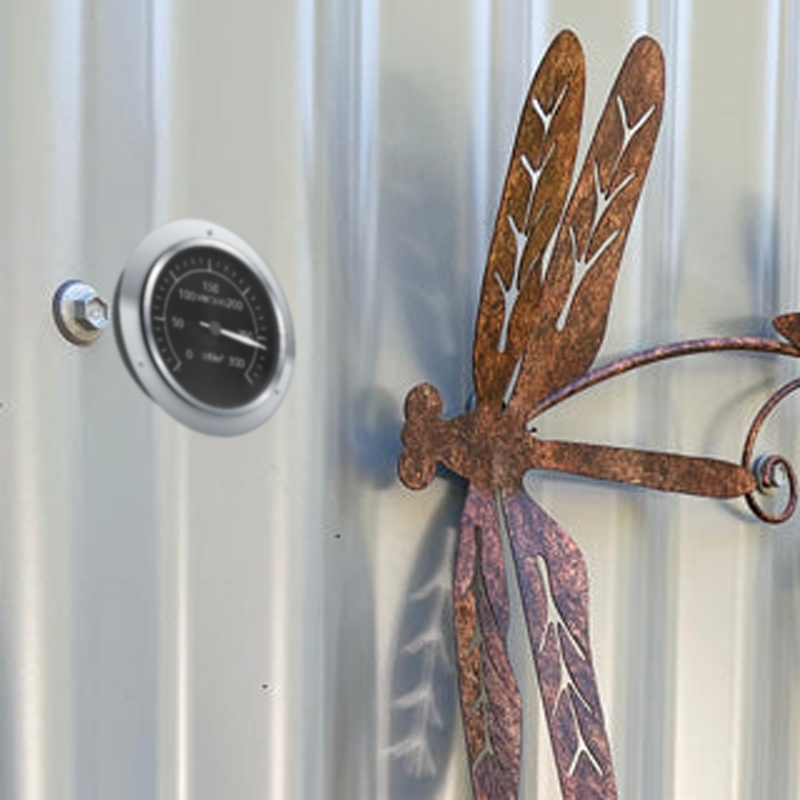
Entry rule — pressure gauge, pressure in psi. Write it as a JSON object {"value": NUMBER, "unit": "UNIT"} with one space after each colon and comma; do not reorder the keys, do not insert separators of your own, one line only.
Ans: {"value": 260, "unit": "psi"}
